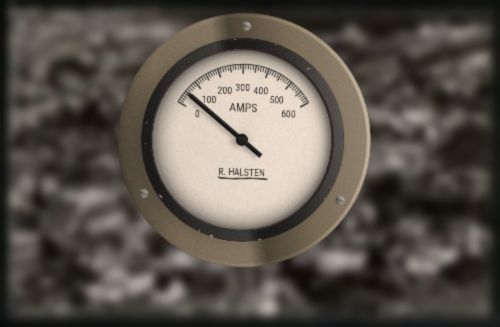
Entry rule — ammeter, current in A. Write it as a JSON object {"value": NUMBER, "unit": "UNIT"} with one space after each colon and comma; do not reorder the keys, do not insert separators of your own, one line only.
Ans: {"value": 50, "unit": "A"}
